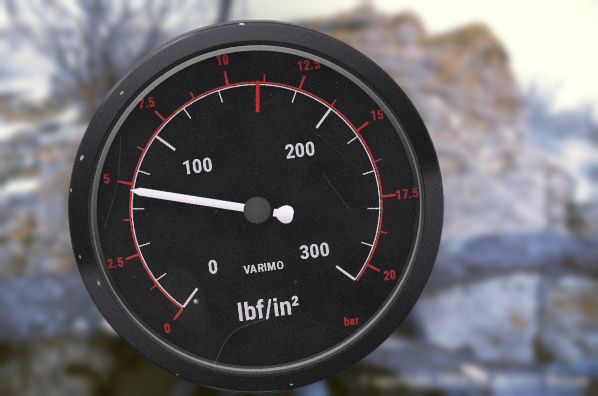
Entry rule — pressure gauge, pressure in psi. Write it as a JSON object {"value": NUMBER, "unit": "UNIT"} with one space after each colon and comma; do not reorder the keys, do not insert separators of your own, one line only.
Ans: {"value": 70, "unit": "psi"}
